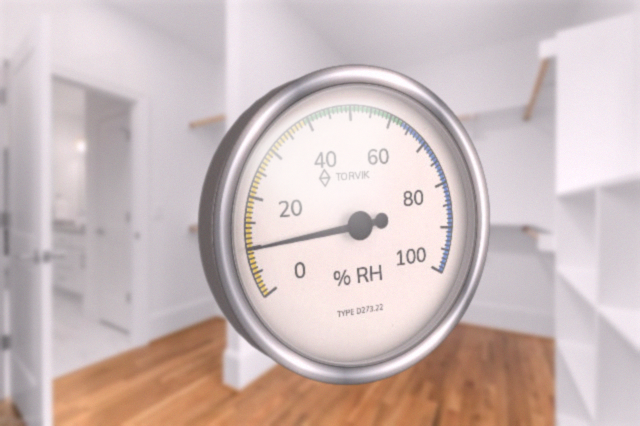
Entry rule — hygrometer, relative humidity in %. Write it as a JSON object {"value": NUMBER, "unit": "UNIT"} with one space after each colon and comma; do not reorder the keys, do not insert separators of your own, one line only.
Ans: {"value": 10, "unit": "%"}
